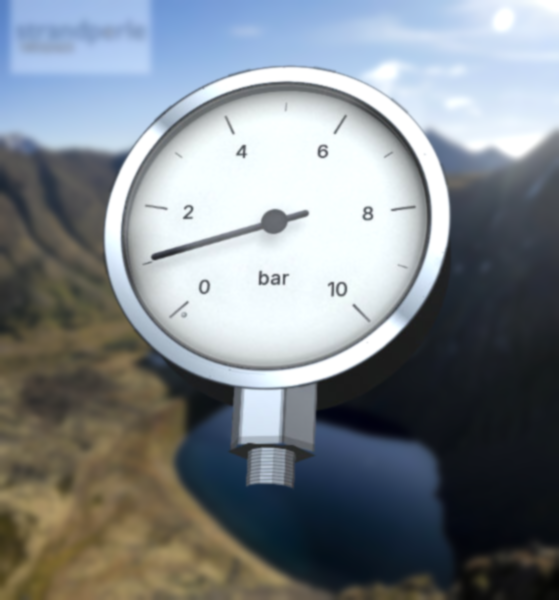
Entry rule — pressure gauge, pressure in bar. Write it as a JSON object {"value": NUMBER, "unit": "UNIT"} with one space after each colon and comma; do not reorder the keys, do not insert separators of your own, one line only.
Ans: {"value": 1, "unit": "bar"}
